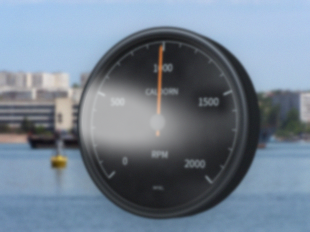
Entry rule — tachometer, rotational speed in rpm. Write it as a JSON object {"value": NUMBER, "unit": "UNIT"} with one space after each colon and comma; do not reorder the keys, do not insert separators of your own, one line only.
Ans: {"value": 1000, "unit": "rpm"}
